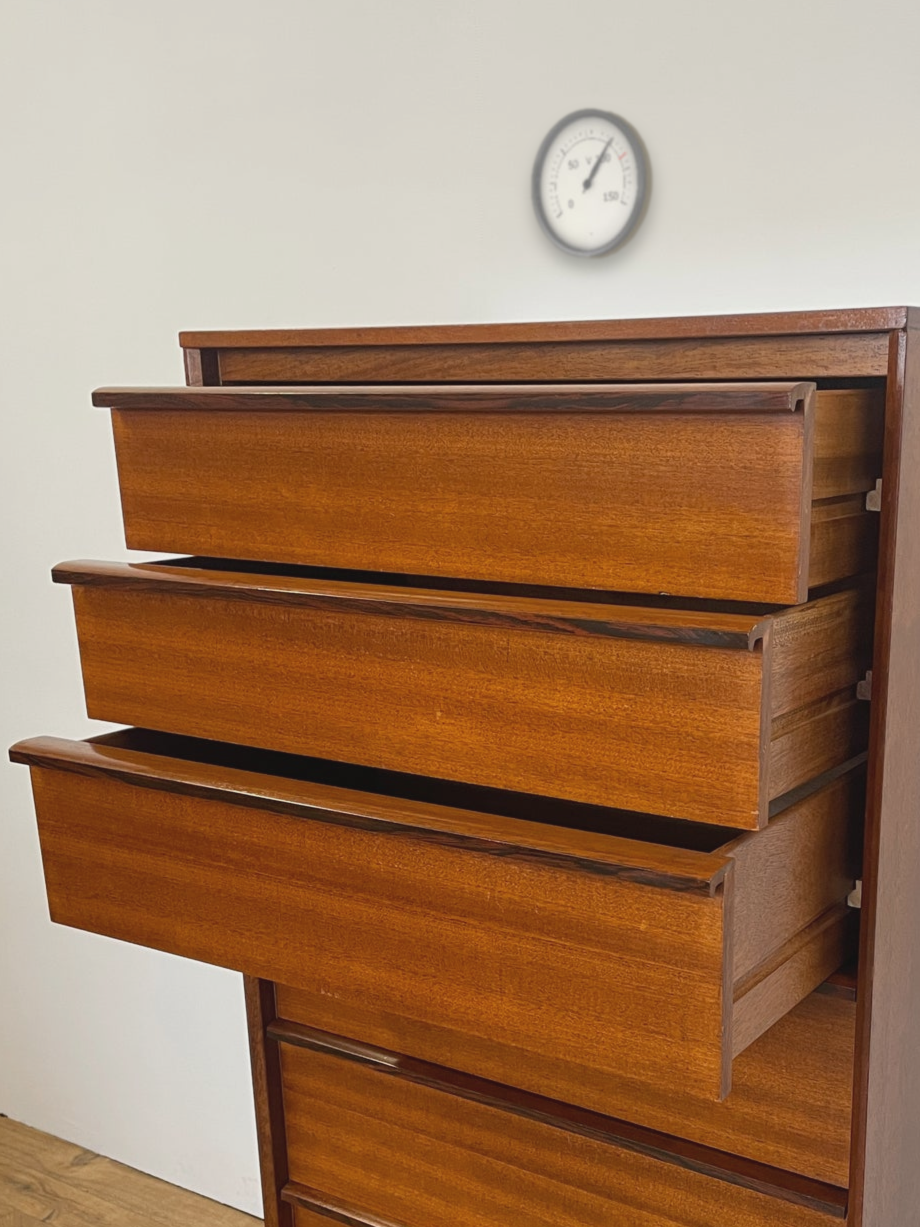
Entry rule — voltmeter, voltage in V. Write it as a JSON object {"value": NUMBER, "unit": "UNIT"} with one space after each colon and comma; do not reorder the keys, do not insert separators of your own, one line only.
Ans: {"value": 100, "unit": "V"}
